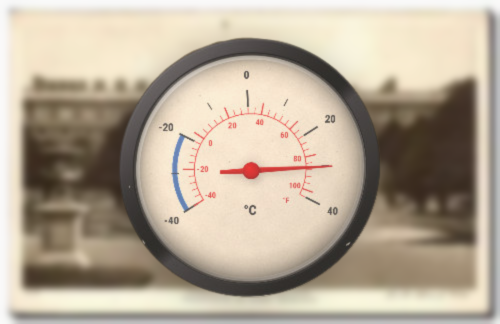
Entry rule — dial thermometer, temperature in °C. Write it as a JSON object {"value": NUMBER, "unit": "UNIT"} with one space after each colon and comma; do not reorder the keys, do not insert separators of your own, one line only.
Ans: {"value": 30, "unit": "°C"}
